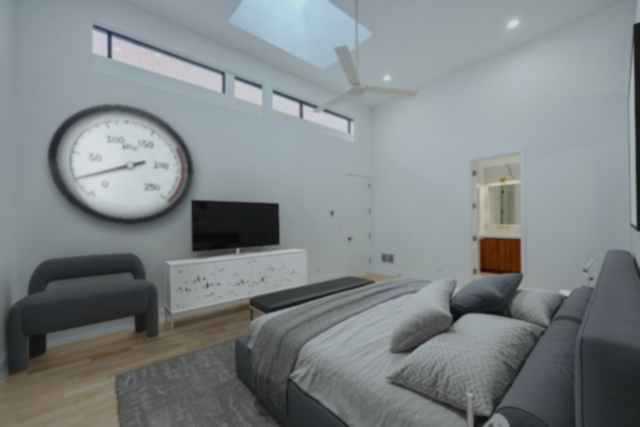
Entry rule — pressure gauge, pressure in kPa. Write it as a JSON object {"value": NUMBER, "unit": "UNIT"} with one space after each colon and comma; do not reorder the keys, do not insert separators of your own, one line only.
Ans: {"value": 20, "unit": "kPa"}
